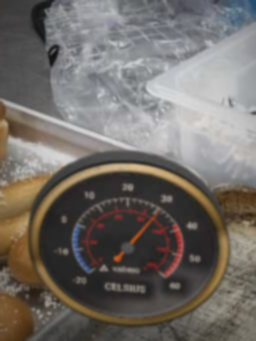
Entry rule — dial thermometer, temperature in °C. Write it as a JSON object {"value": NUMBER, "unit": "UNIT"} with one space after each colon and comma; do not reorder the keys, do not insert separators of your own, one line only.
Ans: {"value": 30, "unit": "°C"}
